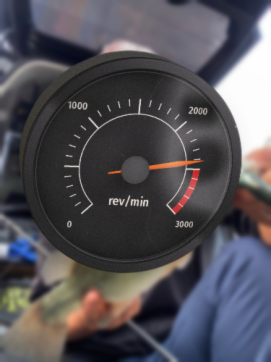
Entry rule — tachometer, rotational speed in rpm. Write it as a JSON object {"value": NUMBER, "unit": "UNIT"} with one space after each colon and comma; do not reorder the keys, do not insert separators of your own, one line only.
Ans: {"value": 2400, "unit": "rpm"}
